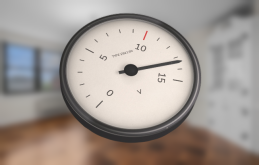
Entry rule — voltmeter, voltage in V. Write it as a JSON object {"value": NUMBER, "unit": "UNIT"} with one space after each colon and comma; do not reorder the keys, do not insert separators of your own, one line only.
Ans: {"value": 13.5, "unit": "V"}
